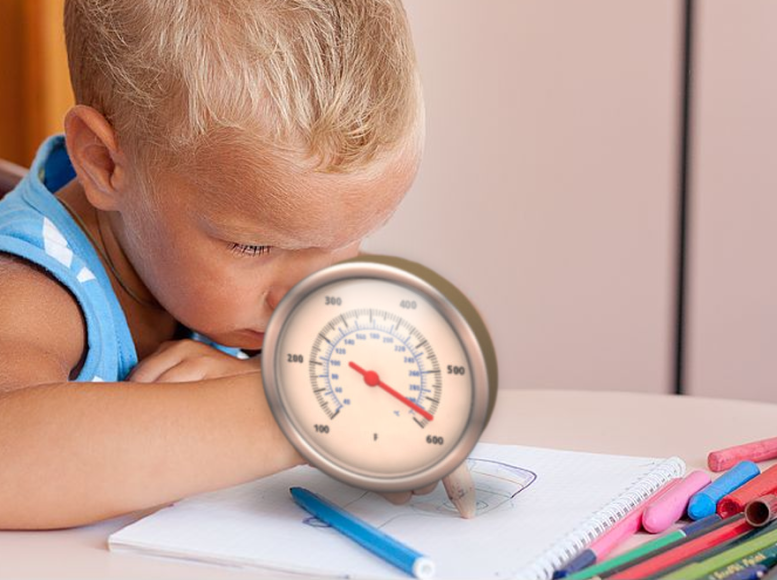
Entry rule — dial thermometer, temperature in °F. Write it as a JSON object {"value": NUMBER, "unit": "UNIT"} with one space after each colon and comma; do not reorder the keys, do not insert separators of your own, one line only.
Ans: {"value": 575, "unit": "°F"}
